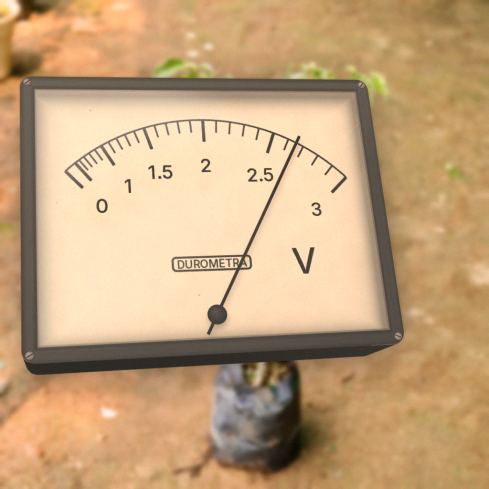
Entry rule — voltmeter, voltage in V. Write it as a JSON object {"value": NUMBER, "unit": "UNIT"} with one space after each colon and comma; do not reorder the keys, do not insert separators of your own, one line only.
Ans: {"value": 2.65, "unit": "V"}
